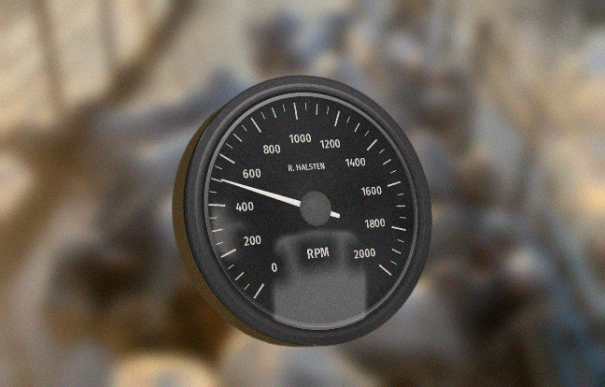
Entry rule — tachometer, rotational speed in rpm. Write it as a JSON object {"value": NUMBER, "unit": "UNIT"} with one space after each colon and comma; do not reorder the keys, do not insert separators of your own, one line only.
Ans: {"value": 500, "unit": "rpm"}
